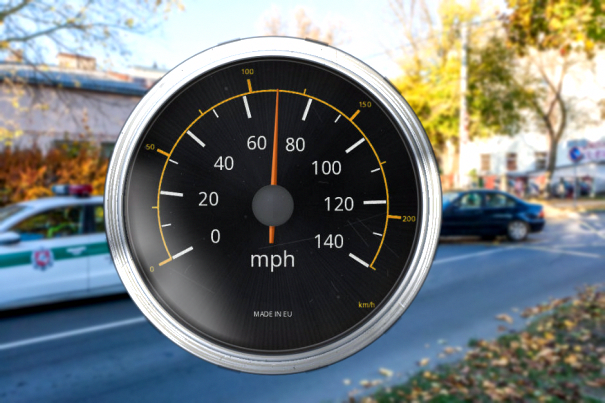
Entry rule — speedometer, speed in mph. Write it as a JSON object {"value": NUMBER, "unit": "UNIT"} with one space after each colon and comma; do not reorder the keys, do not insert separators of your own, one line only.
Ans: {"value": 70, "unit": "mph"}
